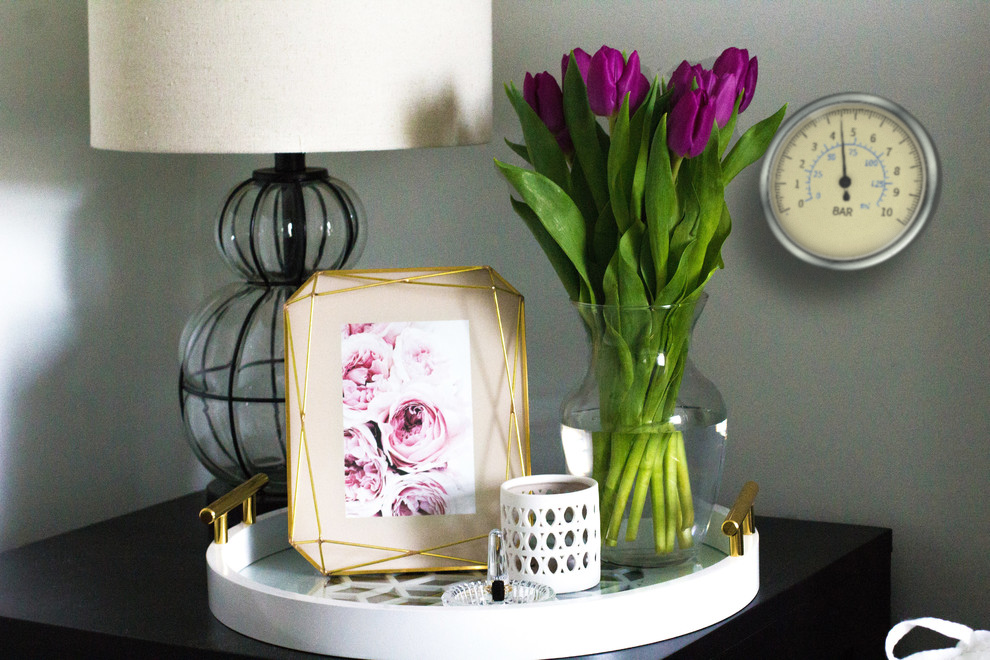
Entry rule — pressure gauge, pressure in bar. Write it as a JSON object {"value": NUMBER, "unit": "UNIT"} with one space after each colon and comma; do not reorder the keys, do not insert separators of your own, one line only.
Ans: {"value": 4.5, "unit": "bar"}
